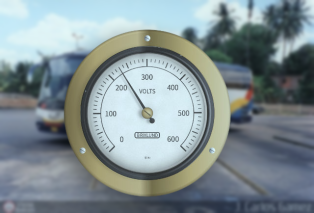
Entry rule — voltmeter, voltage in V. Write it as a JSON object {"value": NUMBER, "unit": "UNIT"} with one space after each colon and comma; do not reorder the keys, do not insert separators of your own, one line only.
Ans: {"value": 230, "unit": "V"}
